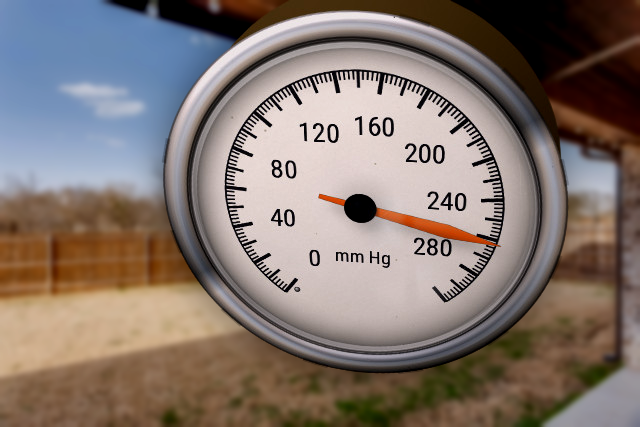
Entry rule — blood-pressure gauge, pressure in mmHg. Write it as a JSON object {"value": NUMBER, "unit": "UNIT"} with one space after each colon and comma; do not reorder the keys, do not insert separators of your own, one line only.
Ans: {"value": 260, "unit": "mmHg"}
